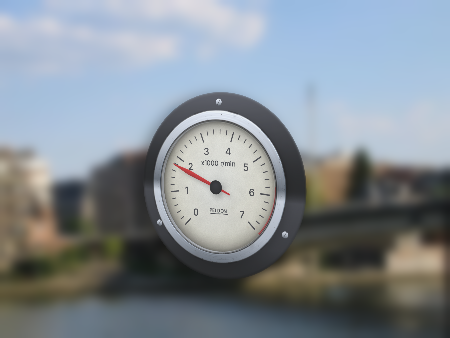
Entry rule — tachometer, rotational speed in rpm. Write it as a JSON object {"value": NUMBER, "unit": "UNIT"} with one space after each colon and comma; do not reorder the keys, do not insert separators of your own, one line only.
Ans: {"value": 1800, "unit": "rpm"}
